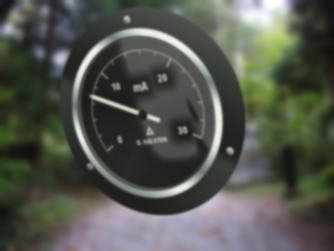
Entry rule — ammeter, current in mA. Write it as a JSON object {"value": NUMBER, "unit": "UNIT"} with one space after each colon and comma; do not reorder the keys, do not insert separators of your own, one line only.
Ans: {"value": 7, "unit": "mA"}
